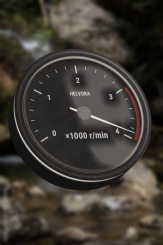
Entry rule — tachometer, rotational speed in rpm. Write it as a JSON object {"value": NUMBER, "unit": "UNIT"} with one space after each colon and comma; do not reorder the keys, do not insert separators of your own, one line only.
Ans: {"value": 3900, "unit": "rpm"}
